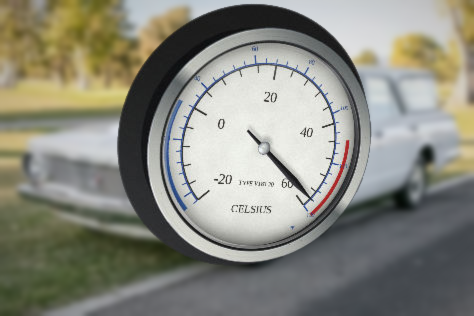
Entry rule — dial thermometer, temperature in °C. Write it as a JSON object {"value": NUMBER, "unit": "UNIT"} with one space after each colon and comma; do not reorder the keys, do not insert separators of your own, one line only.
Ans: {"value": 58, "unit": "°C"}
